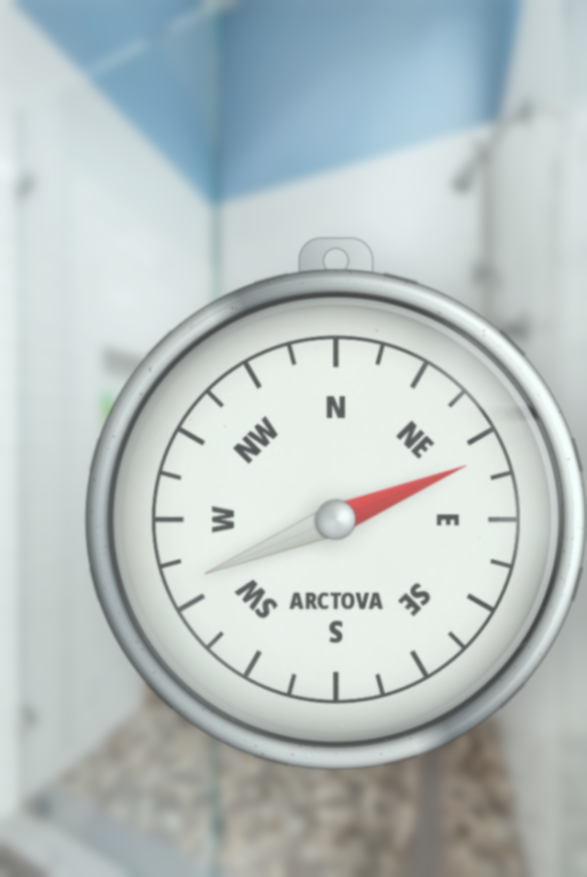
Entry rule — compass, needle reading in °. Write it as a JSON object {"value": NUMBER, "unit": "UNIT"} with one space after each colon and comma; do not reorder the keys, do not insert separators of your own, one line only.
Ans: {"value": 67.5, "unit": "°"}
